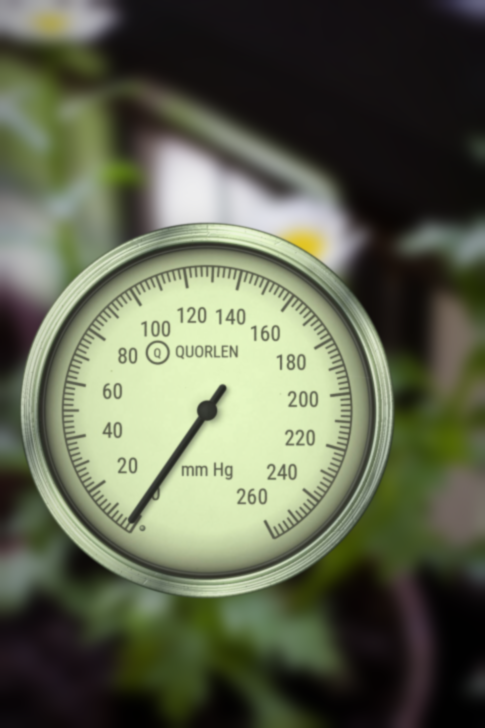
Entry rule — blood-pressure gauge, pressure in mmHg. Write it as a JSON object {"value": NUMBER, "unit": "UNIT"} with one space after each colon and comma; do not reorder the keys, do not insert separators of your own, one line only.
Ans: {"value": 2, "unit": "mmHg"}
